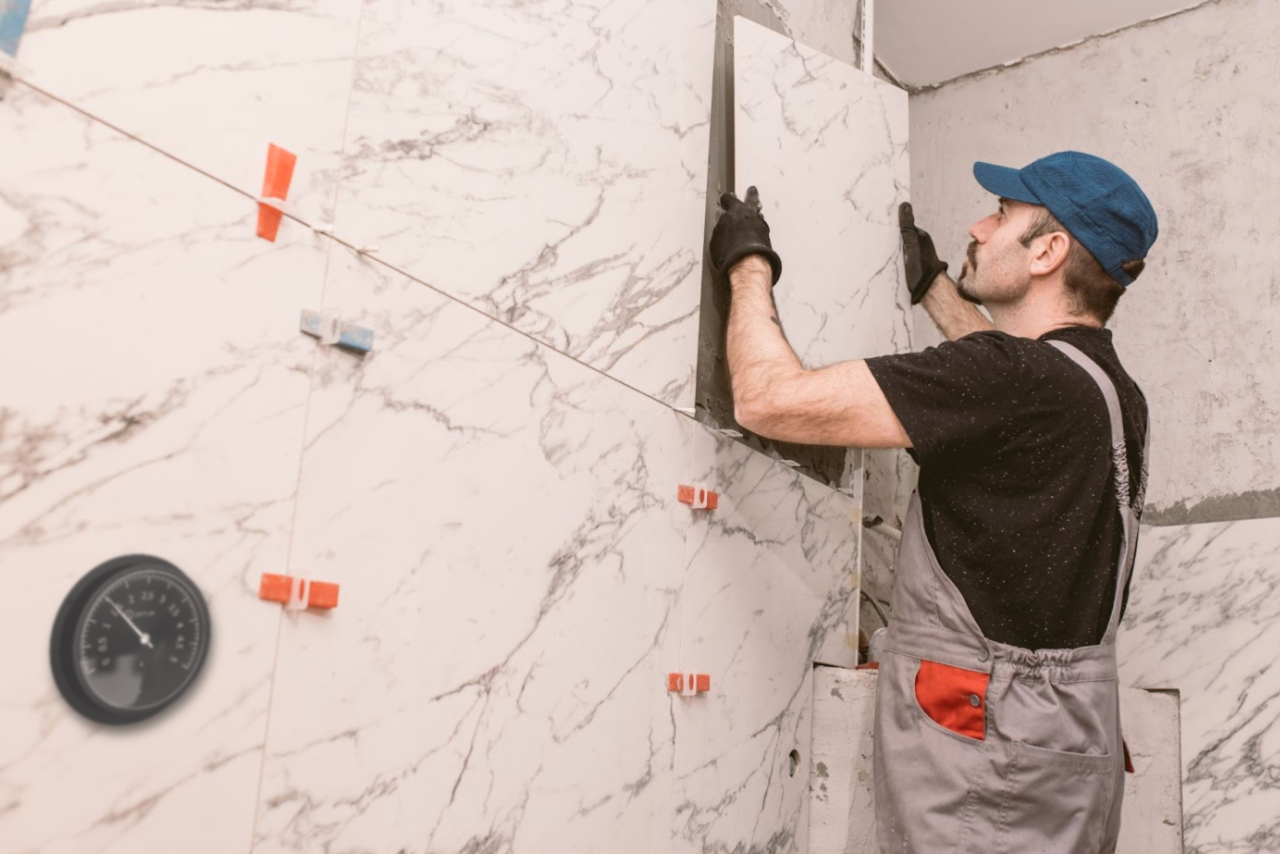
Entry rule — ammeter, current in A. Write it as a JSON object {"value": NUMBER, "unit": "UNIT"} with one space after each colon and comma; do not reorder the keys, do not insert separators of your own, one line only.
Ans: {"value": 1.5, "unit": "A"}
